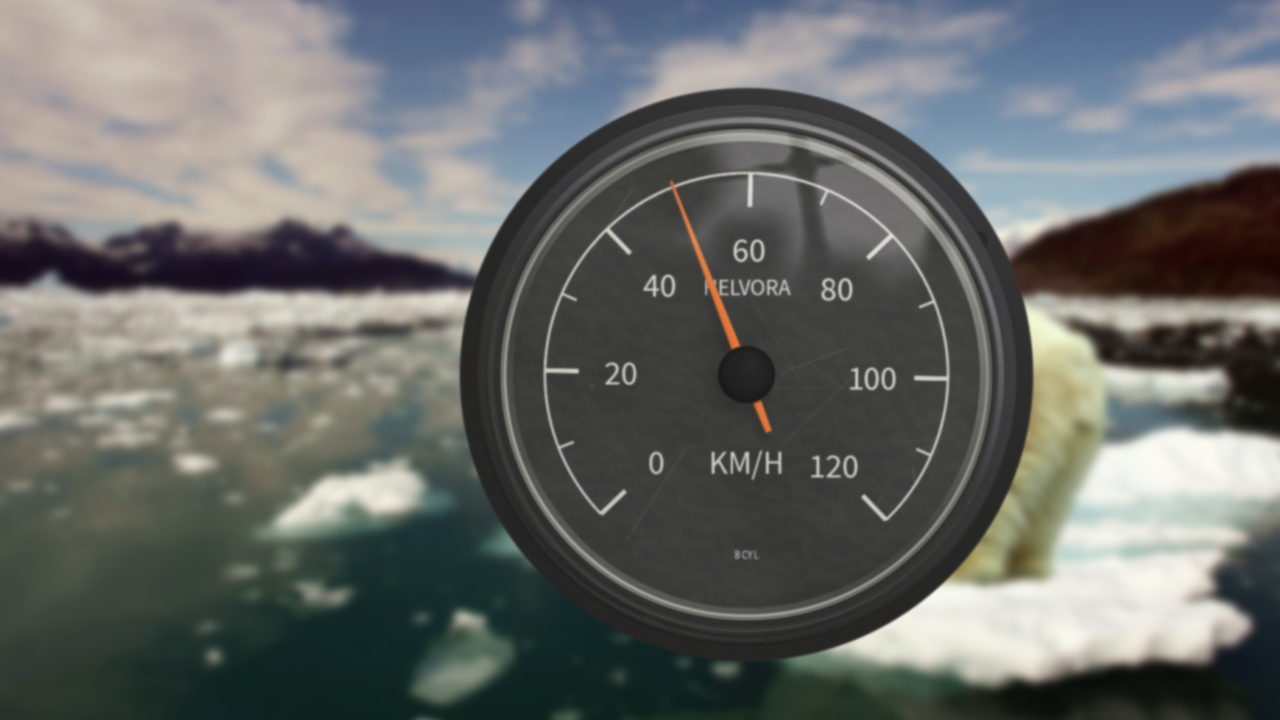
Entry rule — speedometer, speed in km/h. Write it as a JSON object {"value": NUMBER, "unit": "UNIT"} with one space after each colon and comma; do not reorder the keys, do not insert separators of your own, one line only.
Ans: {"value": 50, "unit": "km/h"}
